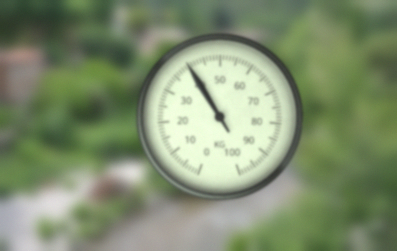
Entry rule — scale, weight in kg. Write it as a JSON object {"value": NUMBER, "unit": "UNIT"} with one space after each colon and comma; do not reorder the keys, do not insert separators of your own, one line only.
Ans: {"value": 40, "unit": "kg"}
